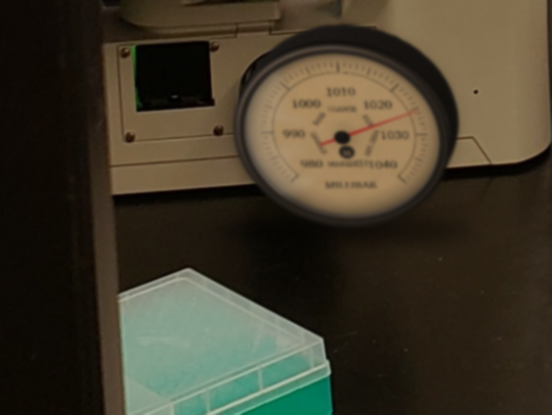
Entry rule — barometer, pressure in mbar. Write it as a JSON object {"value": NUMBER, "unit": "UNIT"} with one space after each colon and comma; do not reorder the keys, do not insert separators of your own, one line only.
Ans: {"value": 1025, "unit": "mbar"}
